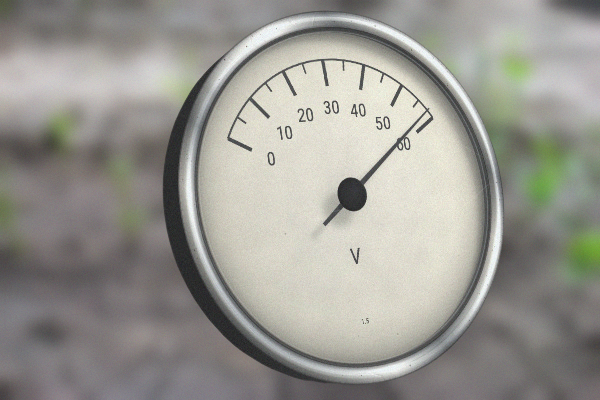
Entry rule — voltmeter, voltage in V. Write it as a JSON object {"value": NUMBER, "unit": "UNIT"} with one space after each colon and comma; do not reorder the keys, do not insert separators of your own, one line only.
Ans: {"value": 57.5, "unit": "V"}
